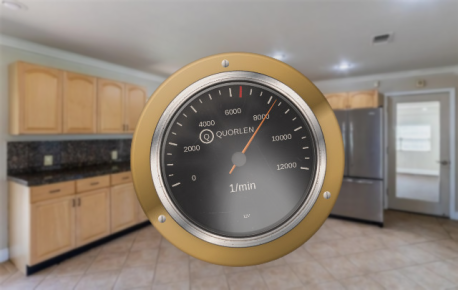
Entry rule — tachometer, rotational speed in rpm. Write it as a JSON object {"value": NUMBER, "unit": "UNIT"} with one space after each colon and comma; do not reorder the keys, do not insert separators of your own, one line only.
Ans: {"value": 8250, "unit": "rpm"}
